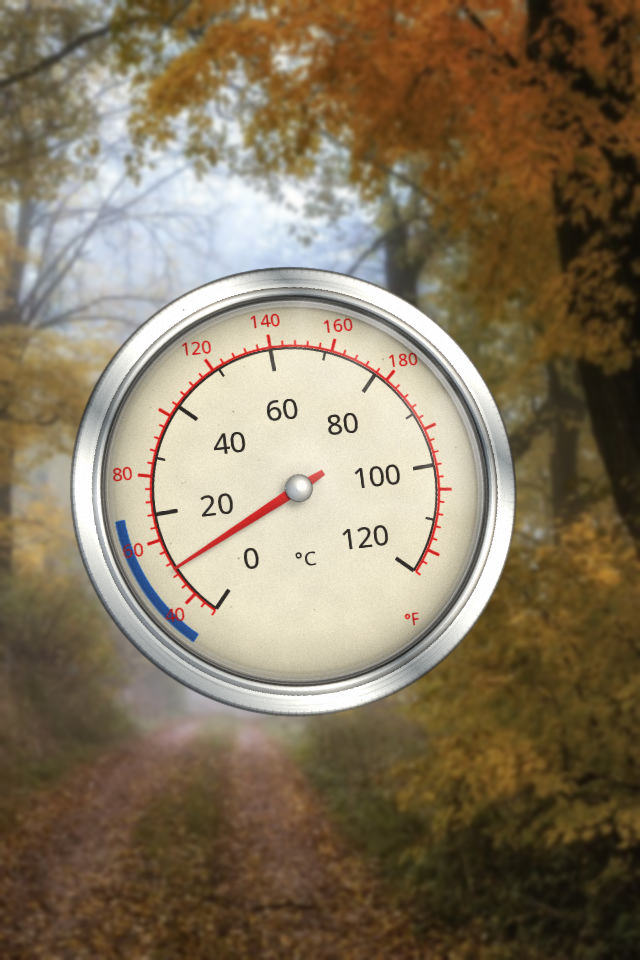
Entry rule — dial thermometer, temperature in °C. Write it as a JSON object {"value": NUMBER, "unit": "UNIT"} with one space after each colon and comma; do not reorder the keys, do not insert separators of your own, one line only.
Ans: {"value": 10, "unit": "°C"}
